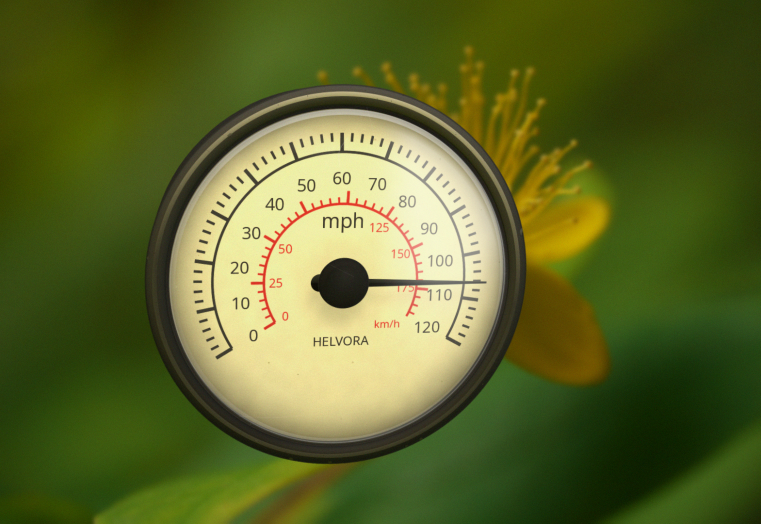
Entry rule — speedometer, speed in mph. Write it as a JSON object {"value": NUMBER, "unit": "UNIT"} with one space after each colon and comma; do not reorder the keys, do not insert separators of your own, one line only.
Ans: {"value": 106, "unit": "mph"}
